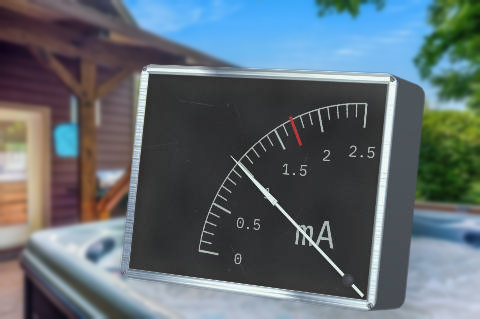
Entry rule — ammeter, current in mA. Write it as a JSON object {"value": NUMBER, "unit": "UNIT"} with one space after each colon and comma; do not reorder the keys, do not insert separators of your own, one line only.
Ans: {"value": 1, "unit": "mA"}
